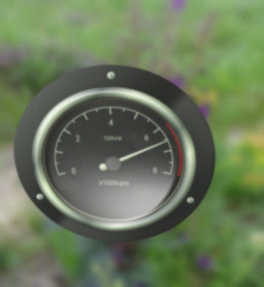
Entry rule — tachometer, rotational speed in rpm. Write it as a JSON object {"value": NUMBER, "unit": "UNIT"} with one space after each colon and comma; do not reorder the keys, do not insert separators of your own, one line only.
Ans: {"value": 6500, "unit": "rpm"}
